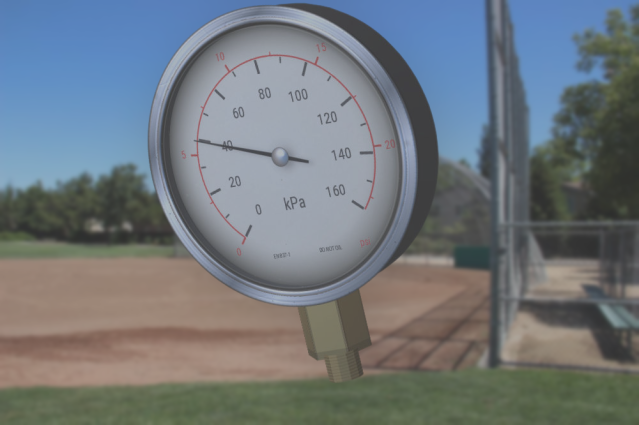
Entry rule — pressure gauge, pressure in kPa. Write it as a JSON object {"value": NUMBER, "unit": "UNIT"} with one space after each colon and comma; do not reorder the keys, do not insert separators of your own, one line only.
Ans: {"value": 40, "unit": "kPa"}
